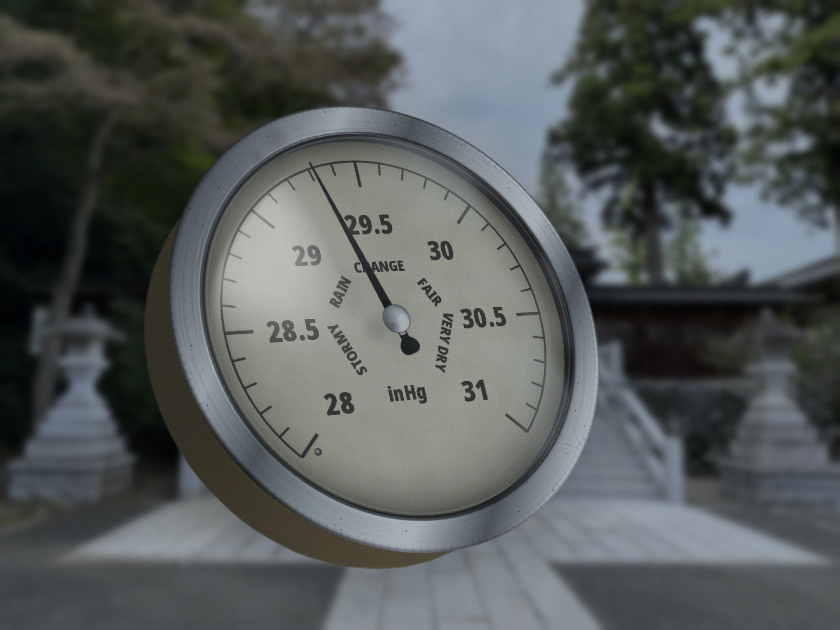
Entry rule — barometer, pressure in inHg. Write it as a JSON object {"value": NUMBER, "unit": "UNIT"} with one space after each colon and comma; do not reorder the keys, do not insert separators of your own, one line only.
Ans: {"value": 29.3, "unit": "inHg"}
